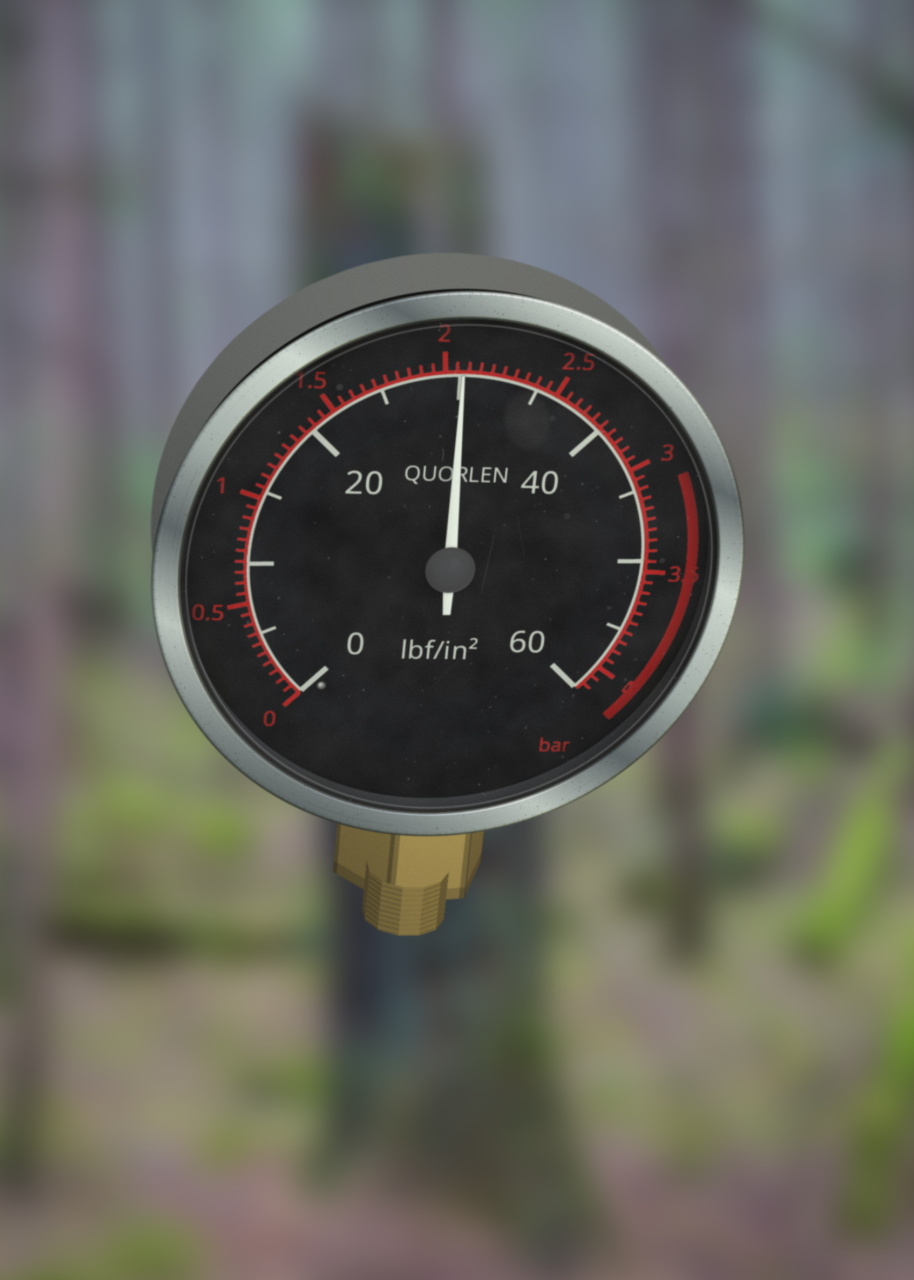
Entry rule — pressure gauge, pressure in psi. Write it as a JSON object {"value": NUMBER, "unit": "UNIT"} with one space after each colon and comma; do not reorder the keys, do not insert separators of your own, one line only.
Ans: {"value": 30, "unit": "psi"}
